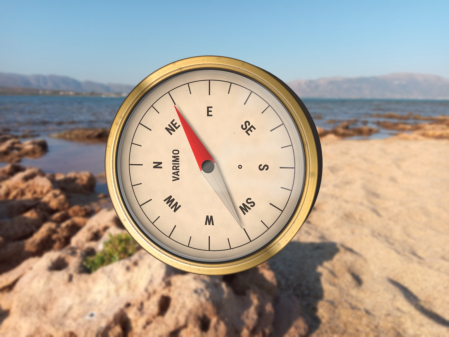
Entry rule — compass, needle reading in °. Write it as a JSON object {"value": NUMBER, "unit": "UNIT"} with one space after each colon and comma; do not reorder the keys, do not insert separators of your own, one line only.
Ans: {"value": 60, "unit": "°"}
